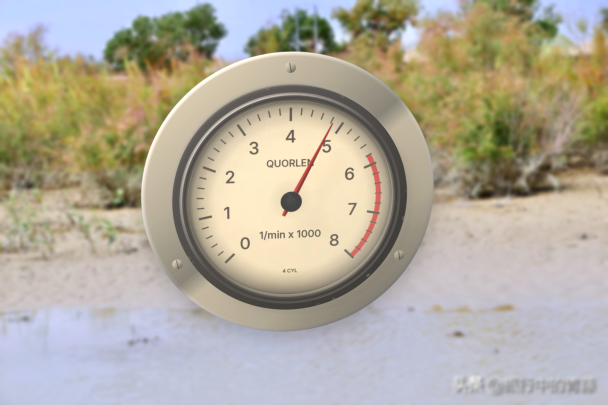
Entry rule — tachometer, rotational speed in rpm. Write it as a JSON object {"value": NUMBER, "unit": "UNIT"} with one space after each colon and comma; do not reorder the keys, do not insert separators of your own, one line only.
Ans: {"value": 4800, "unit": "rpm"}
